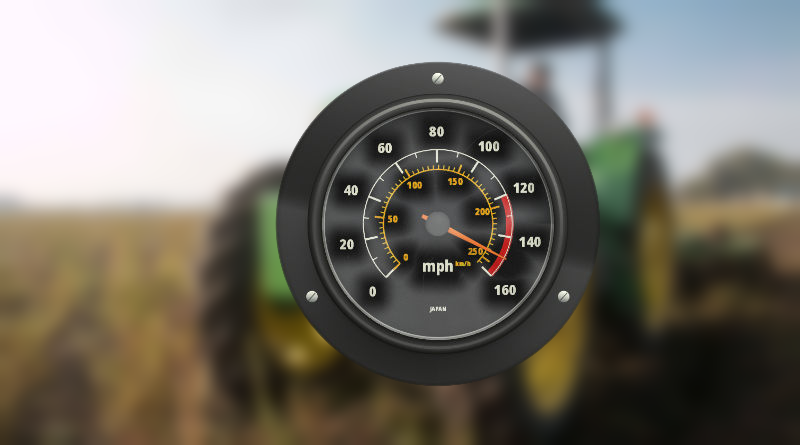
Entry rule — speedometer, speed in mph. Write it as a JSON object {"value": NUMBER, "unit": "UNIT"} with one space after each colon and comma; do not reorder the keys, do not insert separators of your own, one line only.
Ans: {"value": 150, "unit": "mph"}
